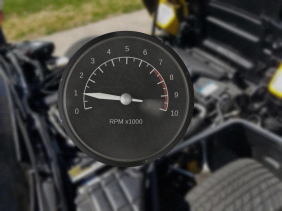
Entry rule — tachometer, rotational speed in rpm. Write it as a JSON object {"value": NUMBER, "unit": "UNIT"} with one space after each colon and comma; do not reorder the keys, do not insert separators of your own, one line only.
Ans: {"value": 1000, "unit": "rpm"}
